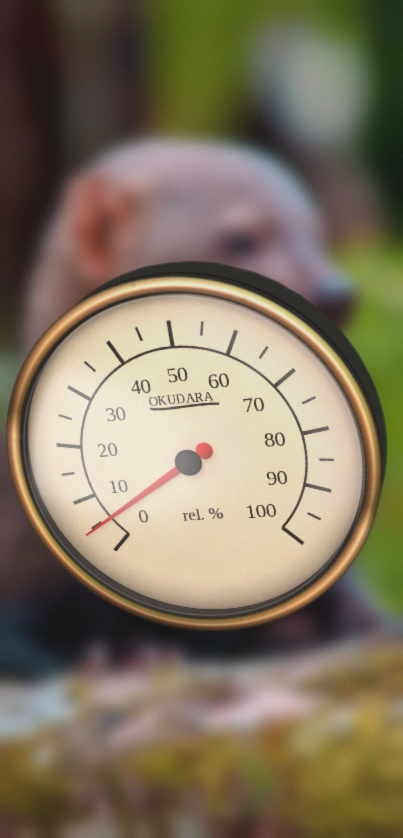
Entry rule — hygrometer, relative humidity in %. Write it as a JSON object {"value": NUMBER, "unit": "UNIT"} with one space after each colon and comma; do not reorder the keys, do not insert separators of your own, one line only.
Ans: {"value": 5, "unit": "%"}
